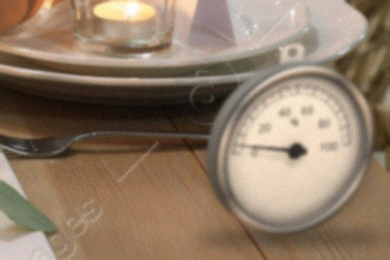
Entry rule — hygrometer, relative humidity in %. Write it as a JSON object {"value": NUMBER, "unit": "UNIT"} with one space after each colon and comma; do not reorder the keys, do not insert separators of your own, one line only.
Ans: {"value": 5, "unit": "%"}
